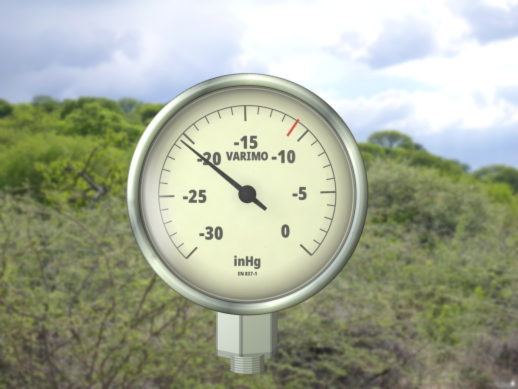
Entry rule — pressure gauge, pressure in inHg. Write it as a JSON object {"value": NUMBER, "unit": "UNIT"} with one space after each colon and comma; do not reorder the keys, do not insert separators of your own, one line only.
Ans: {"value": -20.5, "unit": "inHg"}
